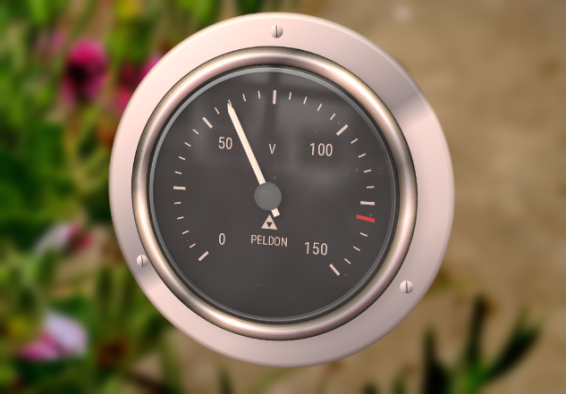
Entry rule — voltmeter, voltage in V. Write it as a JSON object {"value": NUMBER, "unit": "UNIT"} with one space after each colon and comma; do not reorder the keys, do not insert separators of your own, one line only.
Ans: {"value": 60, "unit": "V"}
